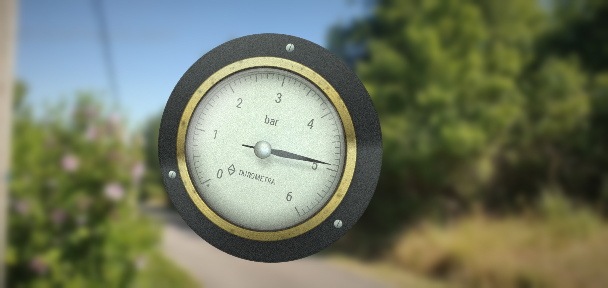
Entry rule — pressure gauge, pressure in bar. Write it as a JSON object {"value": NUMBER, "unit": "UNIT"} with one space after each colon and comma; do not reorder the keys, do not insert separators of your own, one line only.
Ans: {"value": 4.9, "unit": "bar"}
